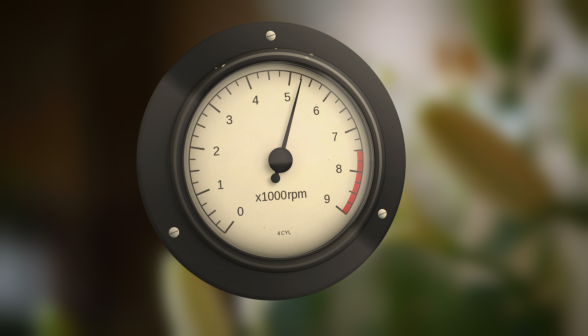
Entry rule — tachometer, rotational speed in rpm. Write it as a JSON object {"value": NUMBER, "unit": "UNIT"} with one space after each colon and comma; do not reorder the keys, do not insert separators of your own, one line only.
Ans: {"value": 5250, "unit": "rpm"}
